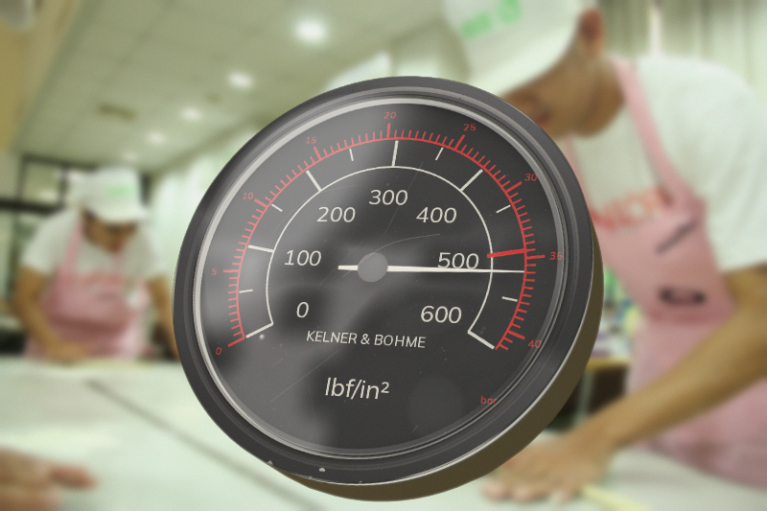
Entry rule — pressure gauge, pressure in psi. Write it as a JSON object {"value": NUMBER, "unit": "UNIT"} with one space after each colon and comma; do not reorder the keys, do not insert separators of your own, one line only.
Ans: {"value": 525, "unit": "psi"}
